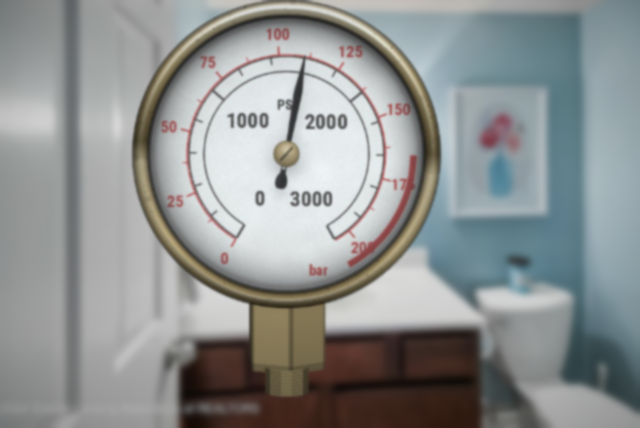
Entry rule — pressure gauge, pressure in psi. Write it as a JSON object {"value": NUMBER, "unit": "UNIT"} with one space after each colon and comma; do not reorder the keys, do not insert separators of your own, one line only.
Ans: {"value": 1600, "unit": "psi"}
